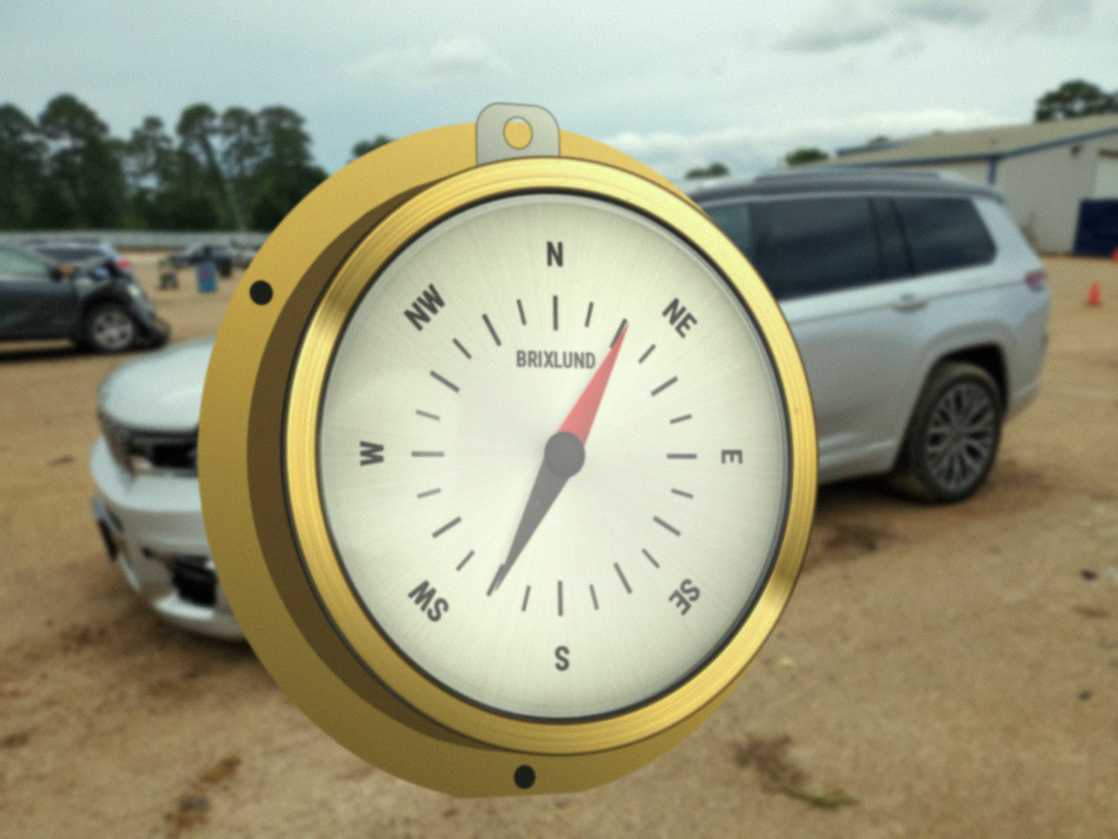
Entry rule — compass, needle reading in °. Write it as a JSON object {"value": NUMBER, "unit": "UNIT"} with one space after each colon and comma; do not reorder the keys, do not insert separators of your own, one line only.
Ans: {"value": 30, "unit": "°"}
